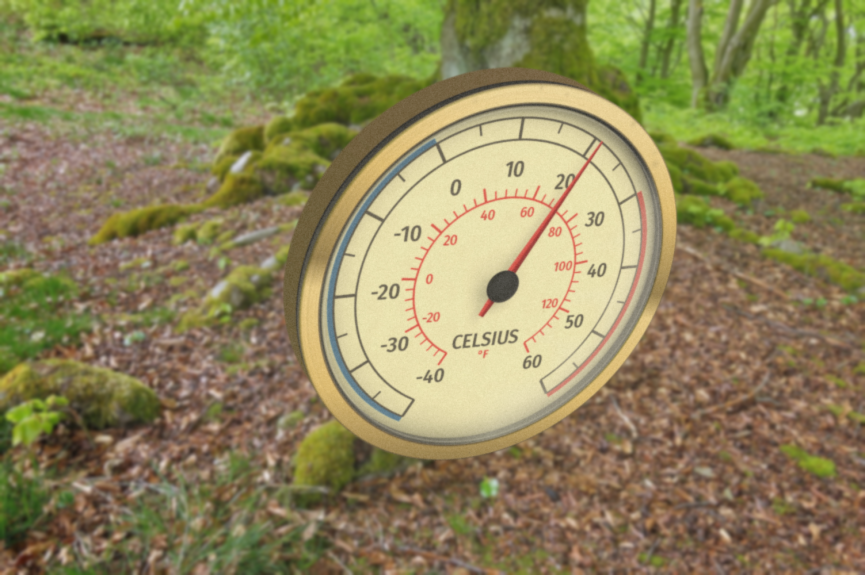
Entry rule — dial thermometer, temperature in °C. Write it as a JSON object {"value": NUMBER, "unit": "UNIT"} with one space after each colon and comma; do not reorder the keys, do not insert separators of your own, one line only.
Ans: {"value": 20, "unit": "°C"}
